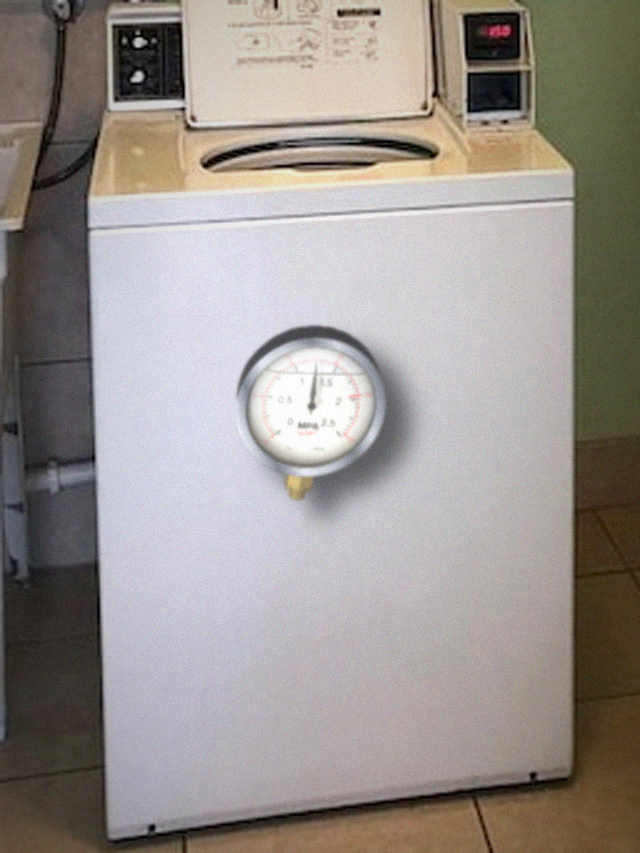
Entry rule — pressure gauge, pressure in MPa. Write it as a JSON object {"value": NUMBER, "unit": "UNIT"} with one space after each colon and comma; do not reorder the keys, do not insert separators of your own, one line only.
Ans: {"value": 1.25, "unit": "MPa"}
